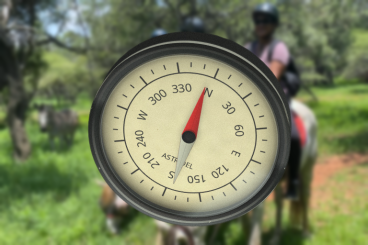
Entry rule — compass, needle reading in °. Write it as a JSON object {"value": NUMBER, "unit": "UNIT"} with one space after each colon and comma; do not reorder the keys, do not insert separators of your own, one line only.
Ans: {"value": 355, "unit": "°"}
